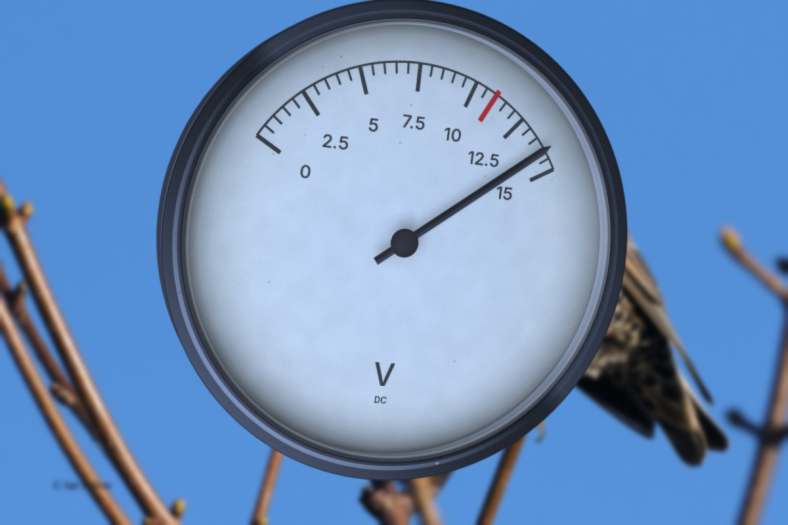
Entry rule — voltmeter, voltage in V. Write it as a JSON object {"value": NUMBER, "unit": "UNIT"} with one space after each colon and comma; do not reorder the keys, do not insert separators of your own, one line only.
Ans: {"value": 14, "unit": "V"}
